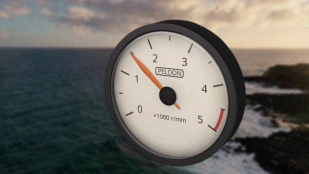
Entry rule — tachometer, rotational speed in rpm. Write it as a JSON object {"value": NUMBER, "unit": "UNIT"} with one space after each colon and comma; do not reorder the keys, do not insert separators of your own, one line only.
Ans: {"value": 1500, "unit": "rpm"}
